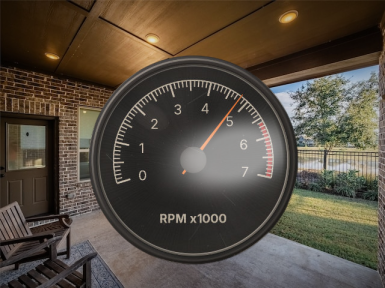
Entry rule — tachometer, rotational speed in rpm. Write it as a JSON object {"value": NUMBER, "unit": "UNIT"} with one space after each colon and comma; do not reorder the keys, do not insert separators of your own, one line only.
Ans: {"value": 4800, "unit": "rpm"}
